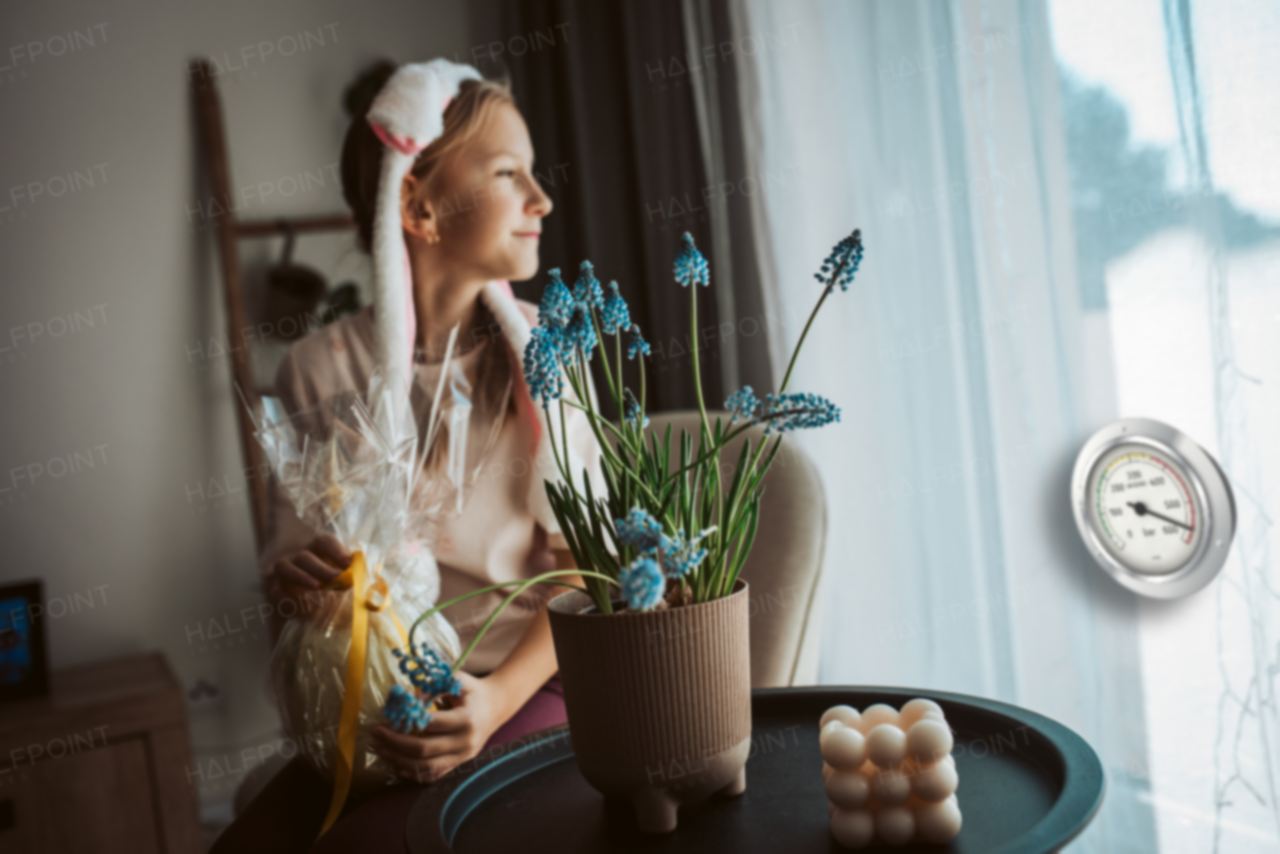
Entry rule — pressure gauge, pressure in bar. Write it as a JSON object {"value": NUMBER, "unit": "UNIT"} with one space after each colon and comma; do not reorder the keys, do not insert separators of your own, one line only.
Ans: {"value": 560, "unit": "bar"}
